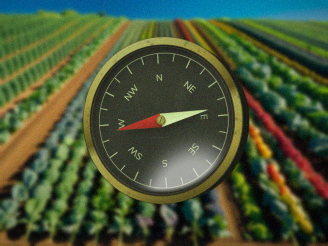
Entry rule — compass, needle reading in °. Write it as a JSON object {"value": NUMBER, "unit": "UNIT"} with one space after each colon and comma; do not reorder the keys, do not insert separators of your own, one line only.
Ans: {"value": 262.5, "unit": "°"}
